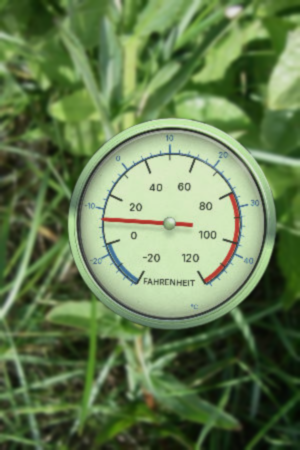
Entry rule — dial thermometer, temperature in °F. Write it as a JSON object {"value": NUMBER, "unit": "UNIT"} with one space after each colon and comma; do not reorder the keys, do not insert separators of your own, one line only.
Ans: {"value": 10, "unit": "°F"}
